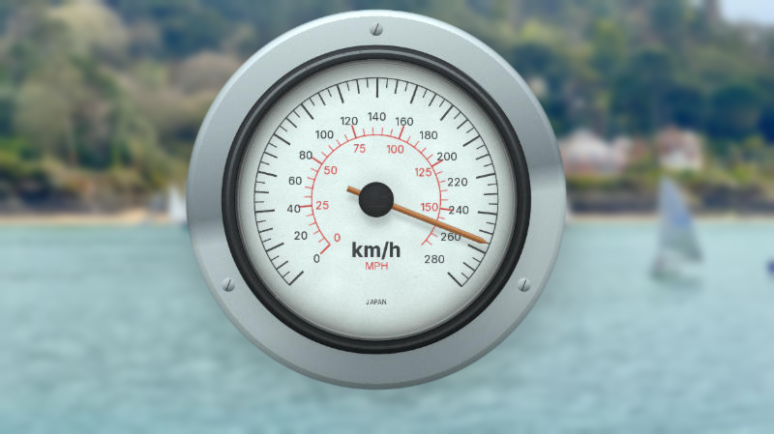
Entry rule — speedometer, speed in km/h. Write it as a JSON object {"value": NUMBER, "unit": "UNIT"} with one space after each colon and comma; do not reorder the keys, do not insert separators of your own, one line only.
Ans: {"value": 255, "unit": "km/h"}
